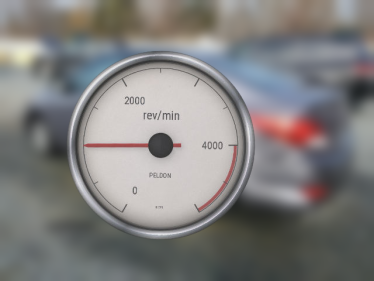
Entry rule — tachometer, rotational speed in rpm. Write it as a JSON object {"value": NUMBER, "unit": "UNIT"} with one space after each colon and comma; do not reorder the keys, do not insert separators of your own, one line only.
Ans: {"value": 1000, "unit": "rpm"}
